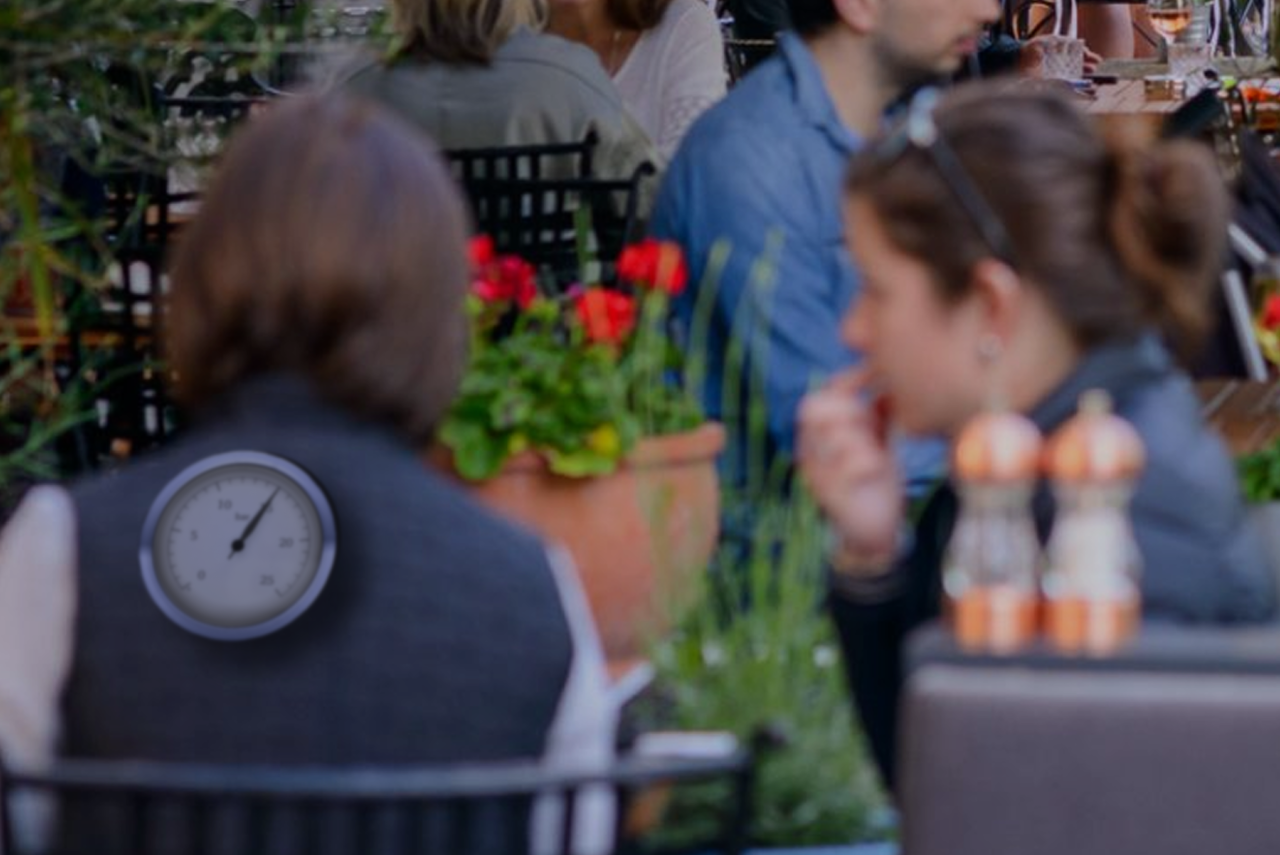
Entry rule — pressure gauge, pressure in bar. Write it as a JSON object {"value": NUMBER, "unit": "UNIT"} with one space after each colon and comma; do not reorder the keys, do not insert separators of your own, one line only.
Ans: {"value": 15, "unit": "bar"}
